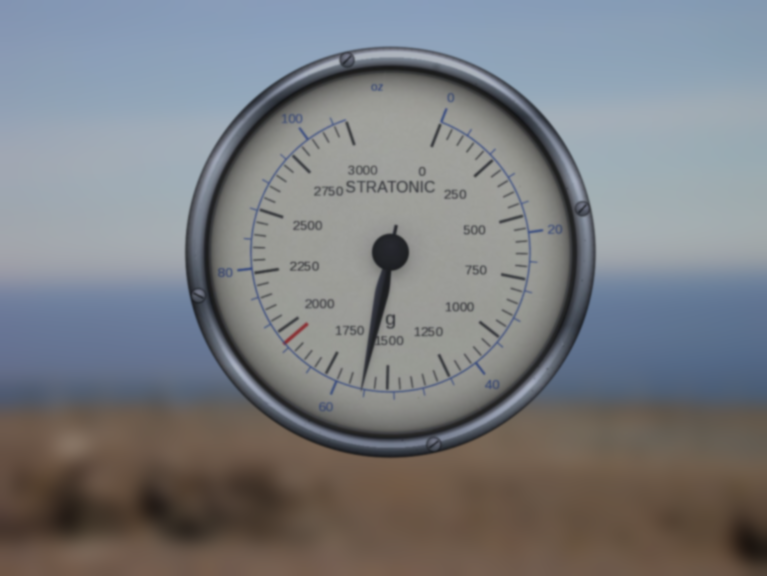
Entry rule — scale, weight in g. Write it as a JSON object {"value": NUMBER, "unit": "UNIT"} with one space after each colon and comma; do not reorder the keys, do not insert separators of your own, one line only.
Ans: {"value": 1600, "unit": "g"}
